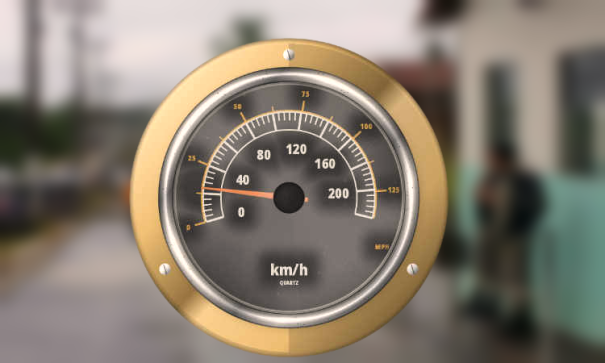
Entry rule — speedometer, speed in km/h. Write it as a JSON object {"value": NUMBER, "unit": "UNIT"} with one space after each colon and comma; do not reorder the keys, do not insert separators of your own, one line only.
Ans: {"value": 24, "unit": "km/h"}
